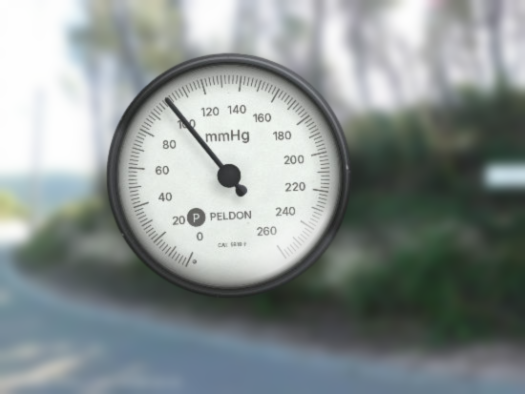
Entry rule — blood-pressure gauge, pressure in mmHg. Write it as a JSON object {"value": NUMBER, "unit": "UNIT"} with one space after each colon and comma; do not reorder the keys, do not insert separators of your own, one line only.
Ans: {"value": 100, "unit": "mmHg"}
